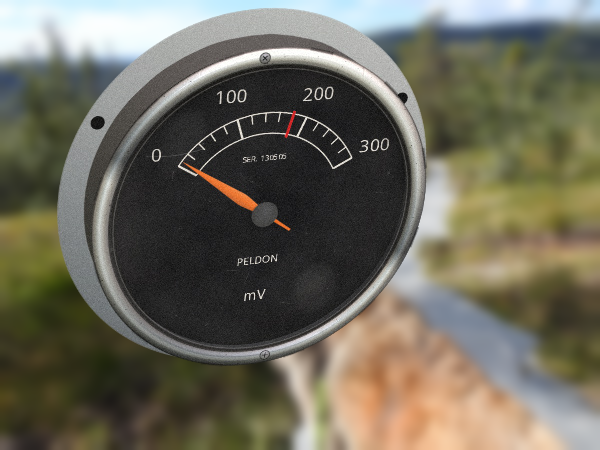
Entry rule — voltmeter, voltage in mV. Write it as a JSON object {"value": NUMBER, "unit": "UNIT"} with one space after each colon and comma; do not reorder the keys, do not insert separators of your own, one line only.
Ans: {"value": 10, "unit": "mV"}
